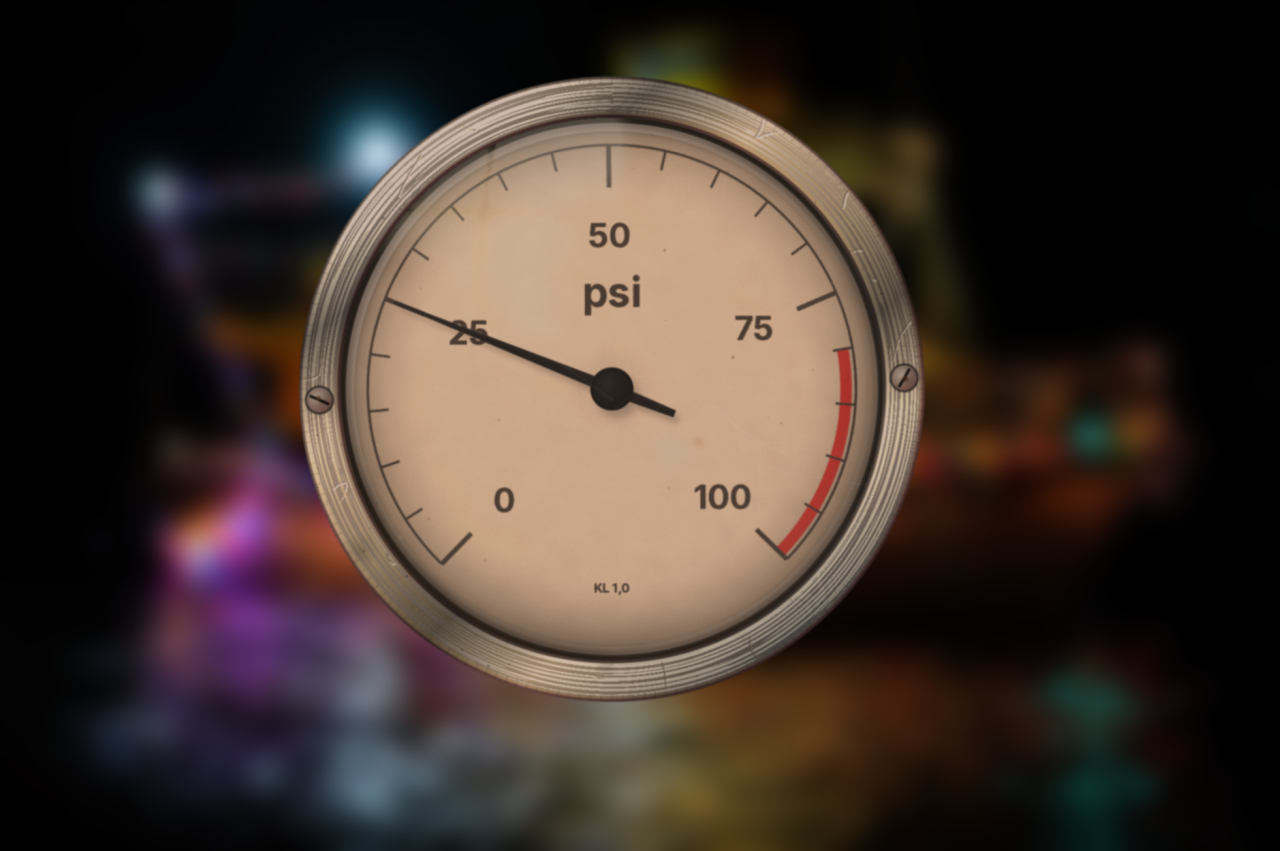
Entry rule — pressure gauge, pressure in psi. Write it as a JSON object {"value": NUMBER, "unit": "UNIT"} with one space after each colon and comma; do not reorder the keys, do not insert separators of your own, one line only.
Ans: {"value": 25, "unit": "psi"}
